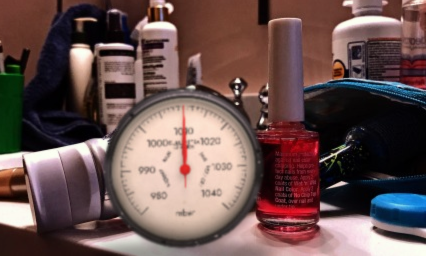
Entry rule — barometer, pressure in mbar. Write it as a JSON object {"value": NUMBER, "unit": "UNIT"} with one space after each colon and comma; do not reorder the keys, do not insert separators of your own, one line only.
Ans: {"value": 1010, "unit": "mbar"}
